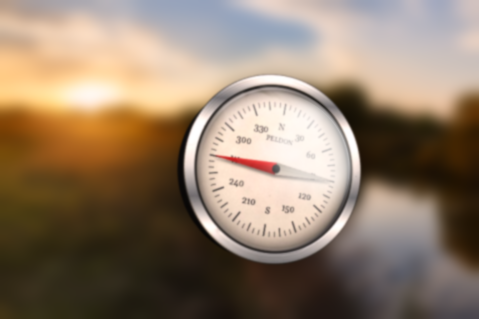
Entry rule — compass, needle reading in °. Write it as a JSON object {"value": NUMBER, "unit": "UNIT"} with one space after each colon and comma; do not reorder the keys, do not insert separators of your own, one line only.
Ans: {"value": 270, "unit": "°"}
